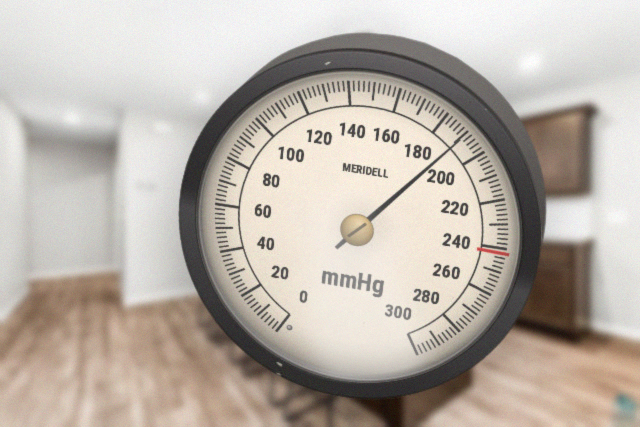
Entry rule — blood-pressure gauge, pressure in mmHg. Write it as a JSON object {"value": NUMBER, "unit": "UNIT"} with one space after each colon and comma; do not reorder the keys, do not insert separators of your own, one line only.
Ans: {"value": 190, "unit": "mmHg"}
